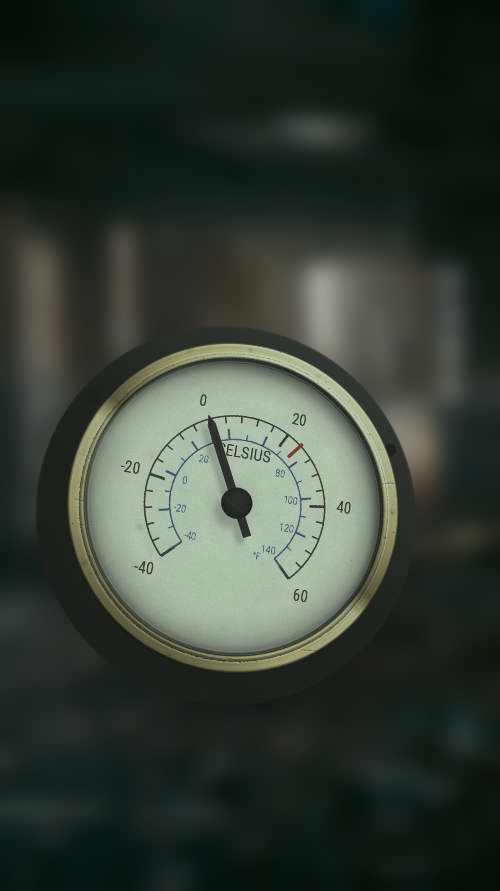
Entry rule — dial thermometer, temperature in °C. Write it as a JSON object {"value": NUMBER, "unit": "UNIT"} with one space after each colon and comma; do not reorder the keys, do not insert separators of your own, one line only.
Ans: {"value": 0, "unit": "°C"}
